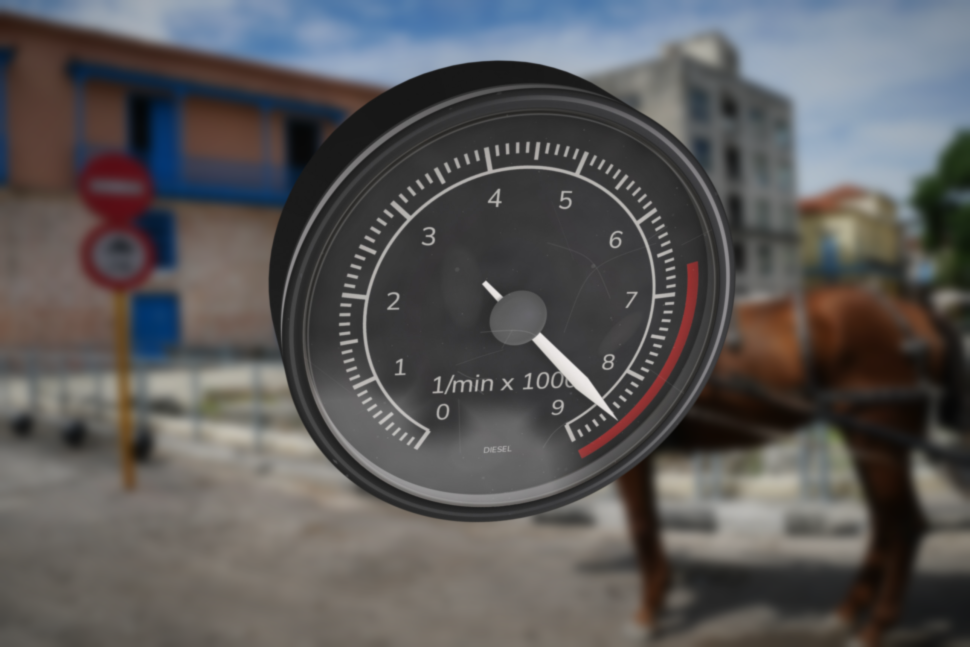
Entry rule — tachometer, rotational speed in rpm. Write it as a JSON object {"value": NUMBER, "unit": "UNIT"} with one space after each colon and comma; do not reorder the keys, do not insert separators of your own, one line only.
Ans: {"value": 8500, "unit": "rpm"}
